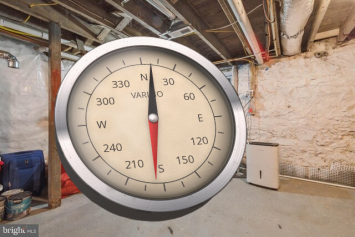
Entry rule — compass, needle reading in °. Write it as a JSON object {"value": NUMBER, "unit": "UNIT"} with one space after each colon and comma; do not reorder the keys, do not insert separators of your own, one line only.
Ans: {"value": 187.5, "unit": "°"}
